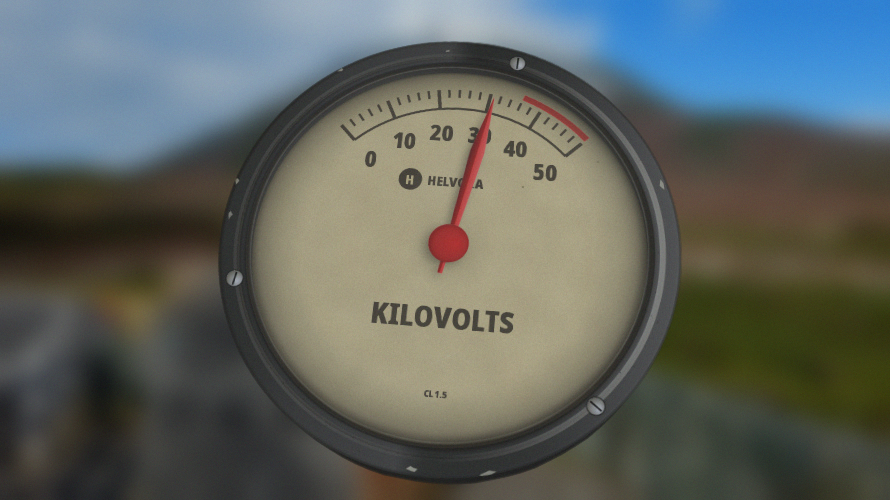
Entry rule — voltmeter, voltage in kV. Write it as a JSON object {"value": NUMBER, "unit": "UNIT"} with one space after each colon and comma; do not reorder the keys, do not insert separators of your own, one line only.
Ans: {"value": 31, "unit": "kV"}
